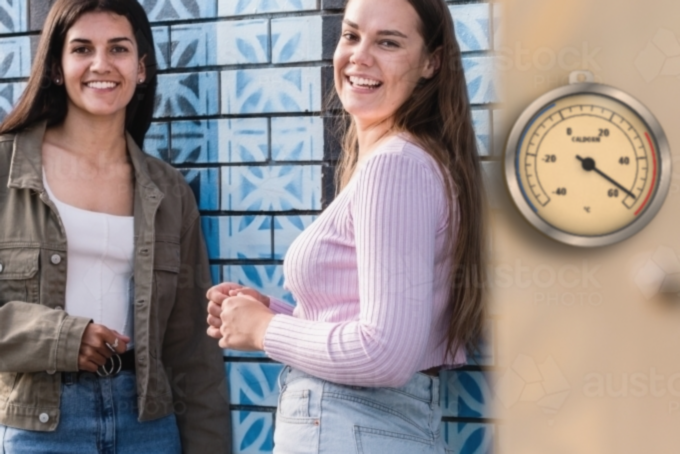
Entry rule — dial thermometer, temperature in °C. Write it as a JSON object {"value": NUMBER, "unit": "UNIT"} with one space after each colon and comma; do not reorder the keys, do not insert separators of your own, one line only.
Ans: {"value": 56, "unit": "°C"}
